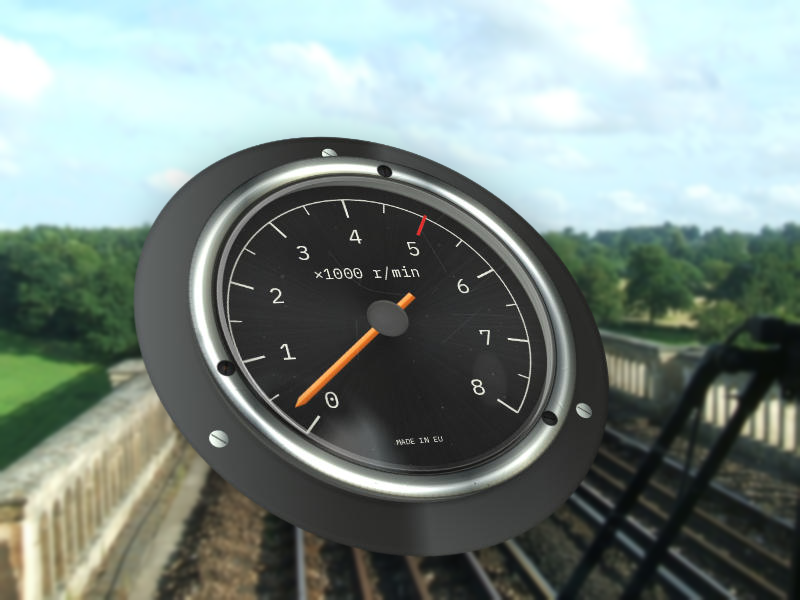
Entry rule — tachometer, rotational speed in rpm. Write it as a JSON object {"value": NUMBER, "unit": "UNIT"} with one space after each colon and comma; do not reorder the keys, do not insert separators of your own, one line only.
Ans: {"value": 250, "unit": "rpm"}
